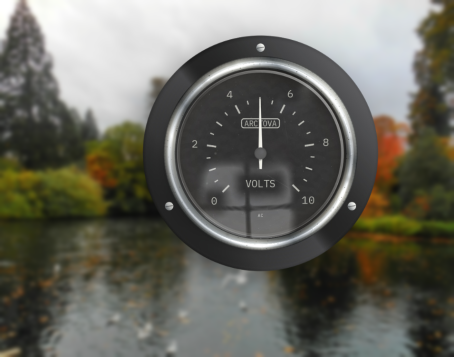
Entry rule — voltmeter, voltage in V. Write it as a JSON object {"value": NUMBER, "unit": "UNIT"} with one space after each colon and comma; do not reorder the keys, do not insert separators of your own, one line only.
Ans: {"value": 5, "unit": "V"}
